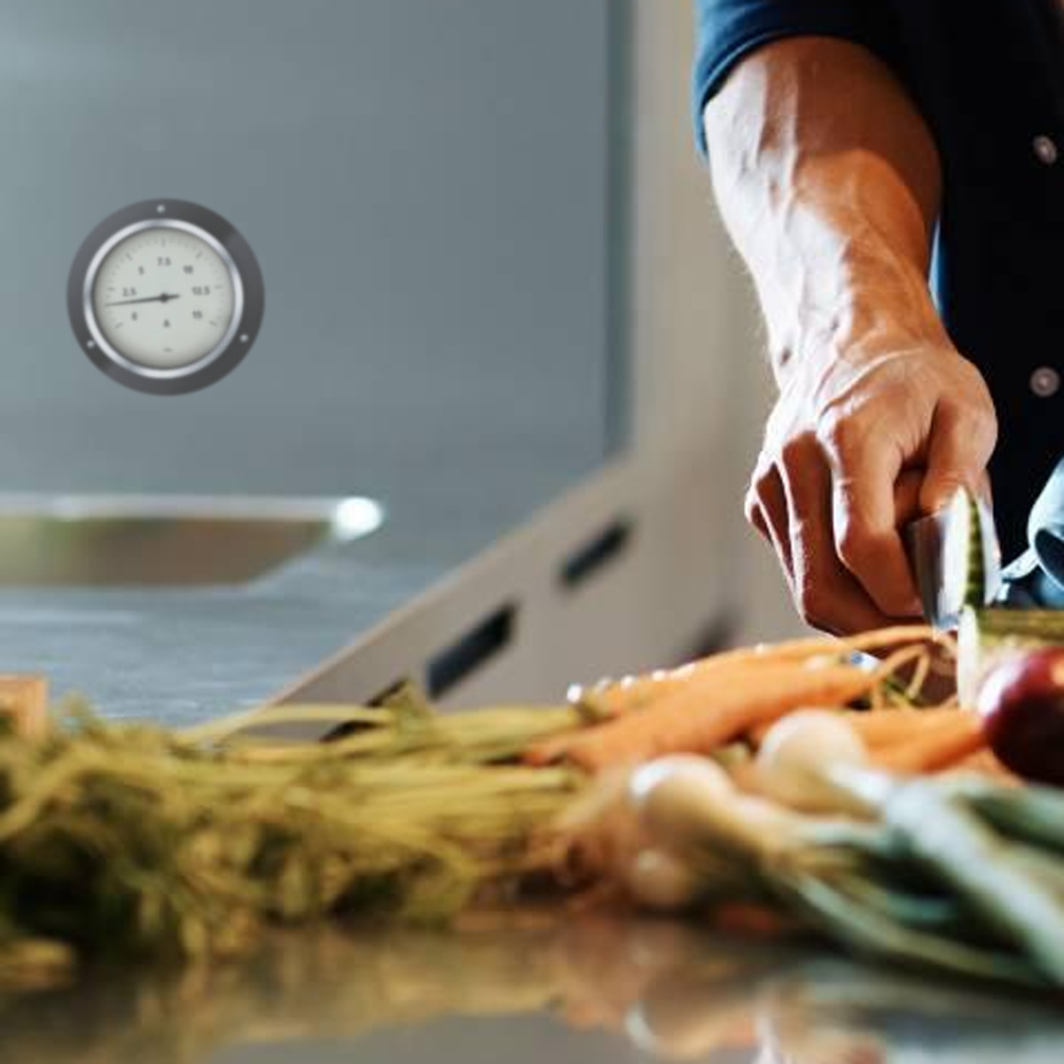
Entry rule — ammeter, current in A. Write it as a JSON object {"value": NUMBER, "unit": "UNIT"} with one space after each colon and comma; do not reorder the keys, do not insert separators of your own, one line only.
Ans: {"value": 1.5, "unit": "A"}
